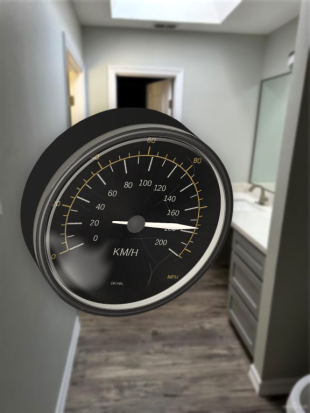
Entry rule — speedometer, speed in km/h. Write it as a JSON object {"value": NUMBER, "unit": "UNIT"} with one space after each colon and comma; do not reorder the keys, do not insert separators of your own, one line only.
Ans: {"value": 175, "unit": "km/h"}
